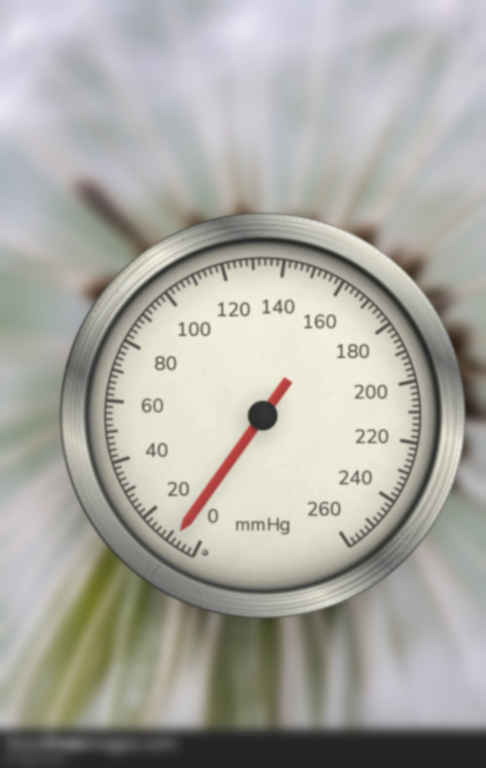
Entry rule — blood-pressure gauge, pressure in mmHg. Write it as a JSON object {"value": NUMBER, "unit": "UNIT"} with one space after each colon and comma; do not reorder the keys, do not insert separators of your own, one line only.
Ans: {"value": 8, "unit": "mmHg"}
